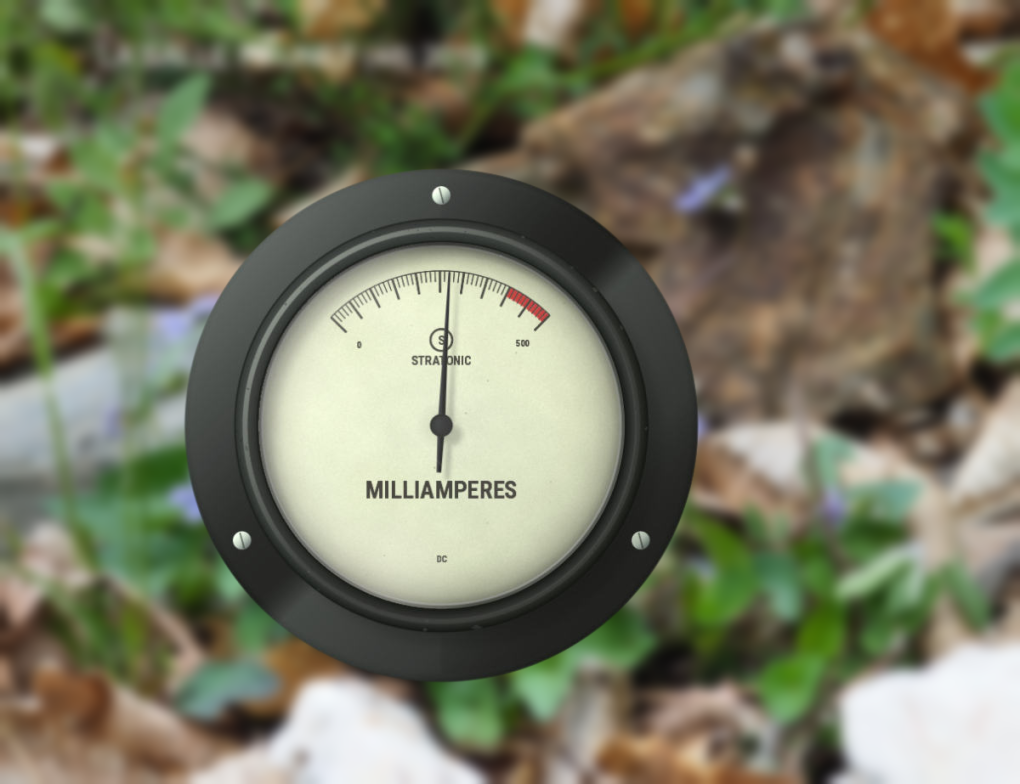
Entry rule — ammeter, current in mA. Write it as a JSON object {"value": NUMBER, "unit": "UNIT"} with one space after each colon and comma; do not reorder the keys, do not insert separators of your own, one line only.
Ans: {"value": 270, "unit": "mA"}
